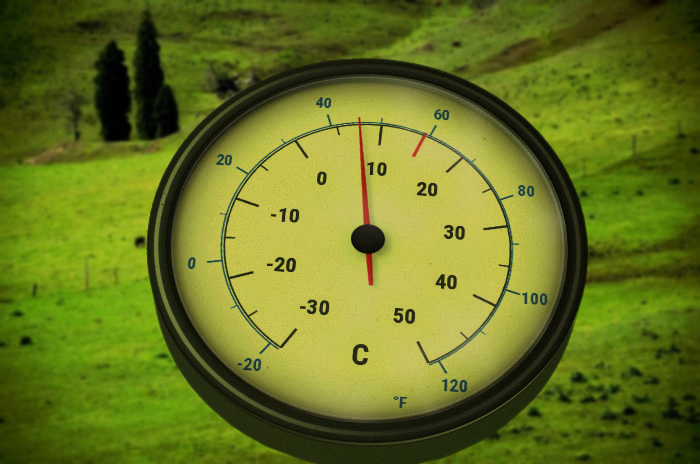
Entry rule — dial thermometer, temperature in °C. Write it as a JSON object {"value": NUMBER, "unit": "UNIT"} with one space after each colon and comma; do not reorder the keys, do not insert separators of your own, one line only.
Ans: {"value": 7.5, "unit": "°C"}
